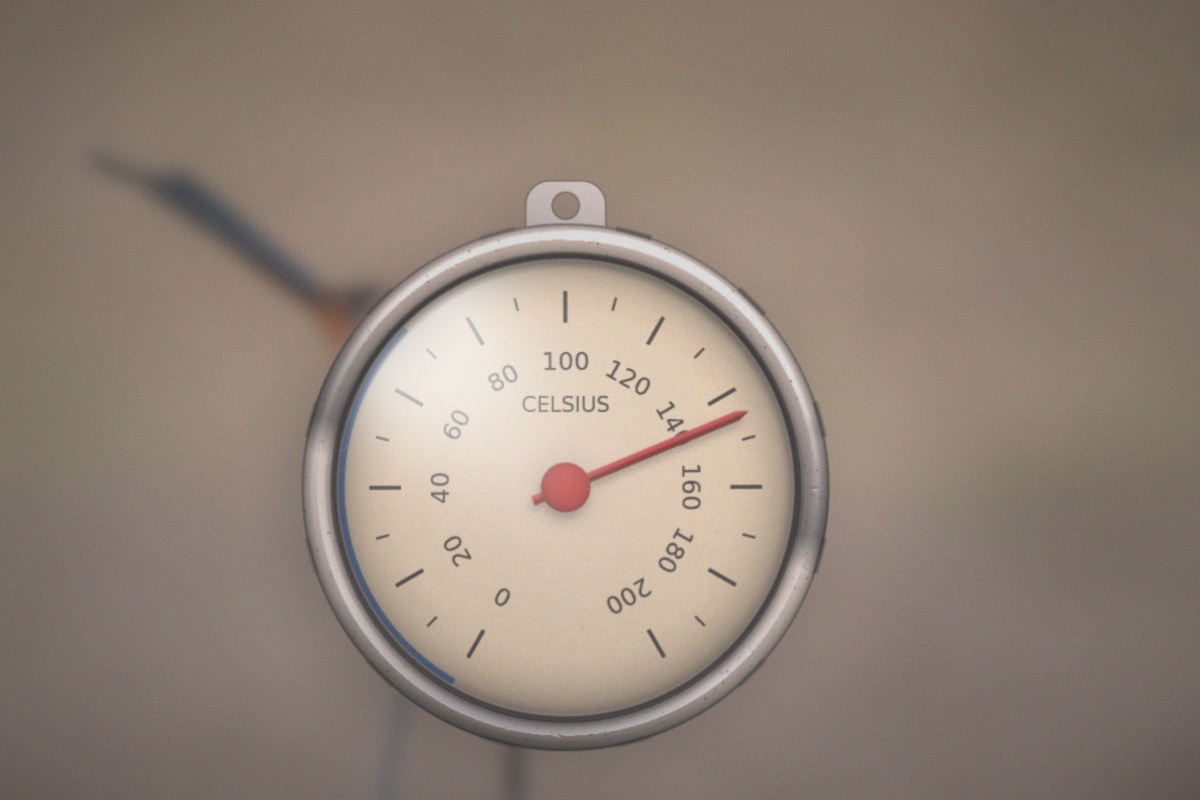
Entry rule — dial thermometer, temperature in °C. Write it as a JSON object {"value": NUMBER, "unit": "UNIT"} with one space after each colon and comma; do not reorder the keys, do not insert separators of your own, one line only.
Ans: {"value": 145, "unit": "°C"}
